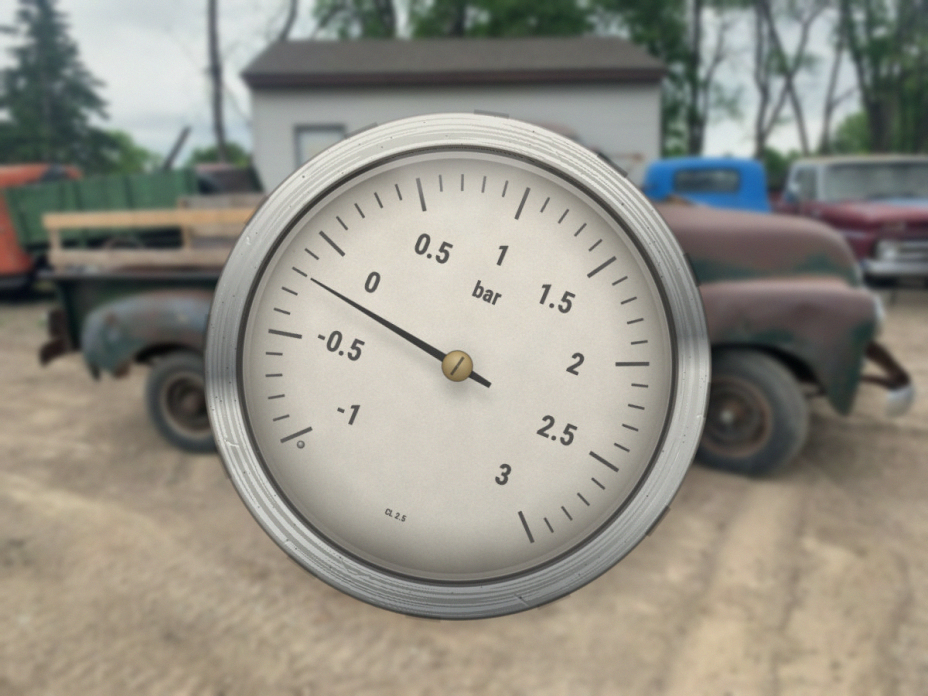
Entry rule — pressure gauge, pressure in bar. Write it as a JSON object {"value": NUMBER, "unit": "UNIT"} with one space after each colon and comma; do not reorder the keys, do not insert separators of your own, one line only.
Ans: {"value": -0.2, "unit": "bar"}
